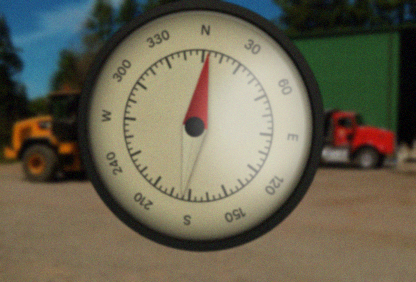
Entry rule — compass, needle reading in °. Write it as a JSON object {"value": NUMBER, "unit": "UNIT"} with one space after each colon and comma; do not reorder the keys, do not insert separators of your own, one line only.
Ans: {"value": 5, "unit": "°"}
